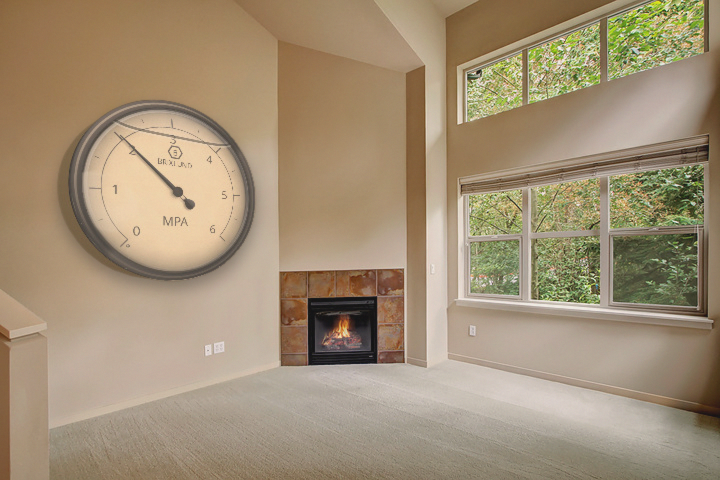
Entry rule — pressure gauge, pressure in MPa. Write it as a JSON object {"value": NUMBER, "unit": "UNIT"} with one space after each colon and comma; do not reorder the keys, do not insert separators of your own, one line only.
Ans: {"value": 2, "unit": "MPa"}
